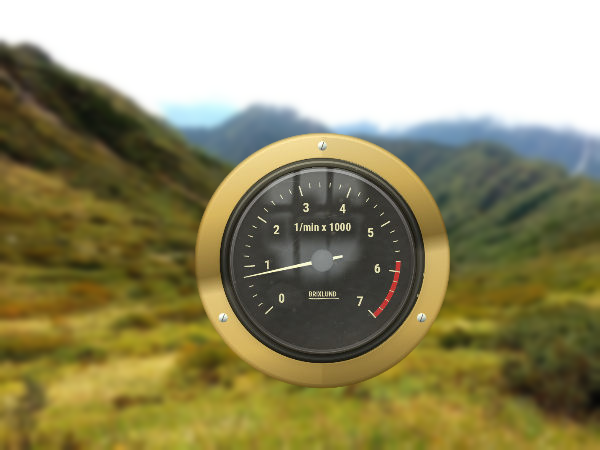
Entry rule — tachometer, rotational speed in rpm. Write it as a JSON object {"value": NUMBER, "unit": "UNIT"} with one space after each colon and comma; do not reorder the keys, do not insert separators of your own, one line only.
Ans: {"value": 800, "unit": "rpm"}
